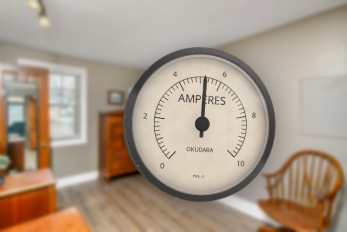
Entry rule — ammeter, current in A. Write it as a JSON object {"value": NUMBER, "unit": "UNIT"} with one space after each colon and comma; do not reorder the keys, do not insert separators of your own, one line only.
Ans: {"value": 5.2, "unit": "A"}
